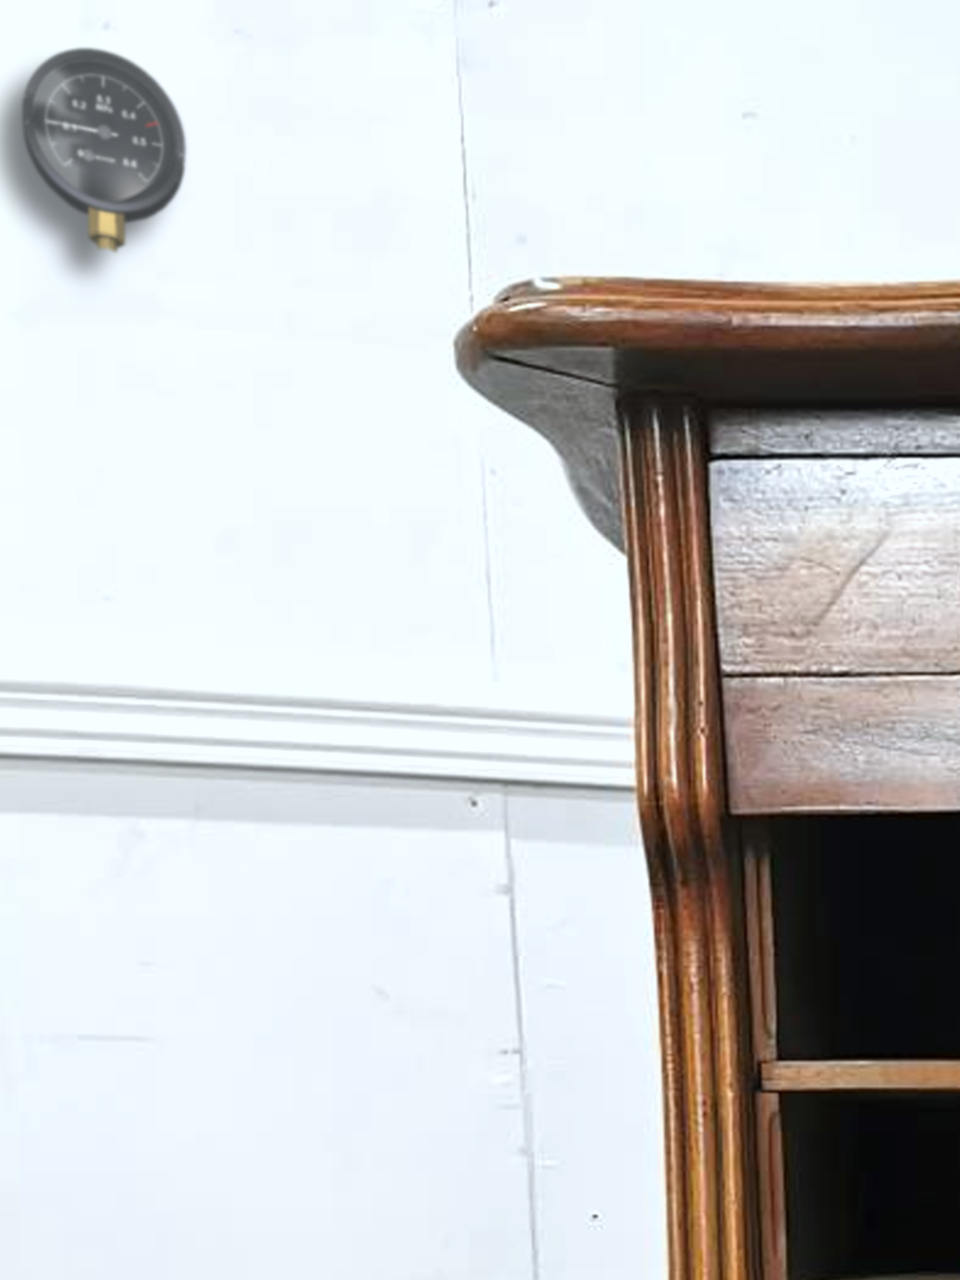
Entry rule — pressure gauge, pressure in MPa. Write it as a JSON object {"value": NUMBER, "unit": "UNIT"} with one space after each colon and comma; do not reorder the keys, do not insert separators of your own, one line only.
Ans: {"value": 0.1, "unit": "MPa"}
